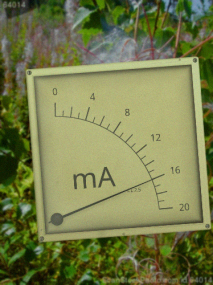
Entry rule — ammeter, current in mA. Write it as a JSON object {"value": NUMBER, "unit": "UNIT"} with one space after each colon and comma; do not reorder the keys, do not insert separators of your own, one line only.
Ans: {"value": 16, "unit": "mA"}
